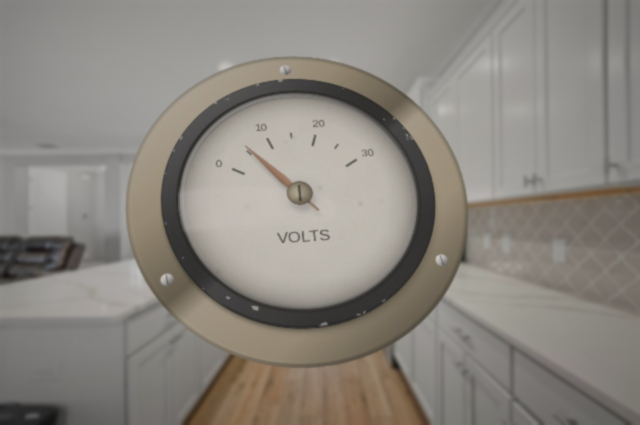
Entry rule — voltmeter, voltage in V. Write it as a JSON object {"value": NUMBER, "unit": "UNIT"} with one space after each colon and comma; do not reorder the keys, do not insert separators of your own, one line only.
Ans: {"value": 5, "unit": "V"}
